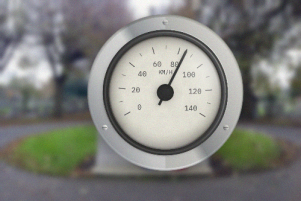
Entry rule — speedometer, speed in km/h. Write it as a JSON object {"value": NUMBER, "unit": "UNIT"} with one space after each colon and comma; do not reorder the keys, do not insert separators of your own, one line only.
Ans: {"value": 85, "unit": "km/h"}
